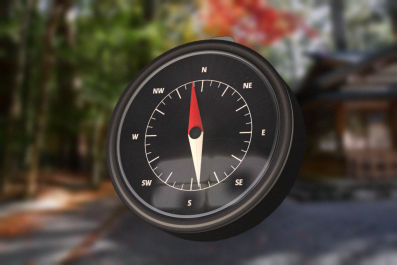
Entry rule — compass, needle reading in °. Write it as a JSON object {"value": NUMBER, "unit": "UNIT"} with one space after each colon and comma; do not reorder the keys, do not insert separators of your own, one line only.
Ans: {"value": 350, "unit": "°"}
